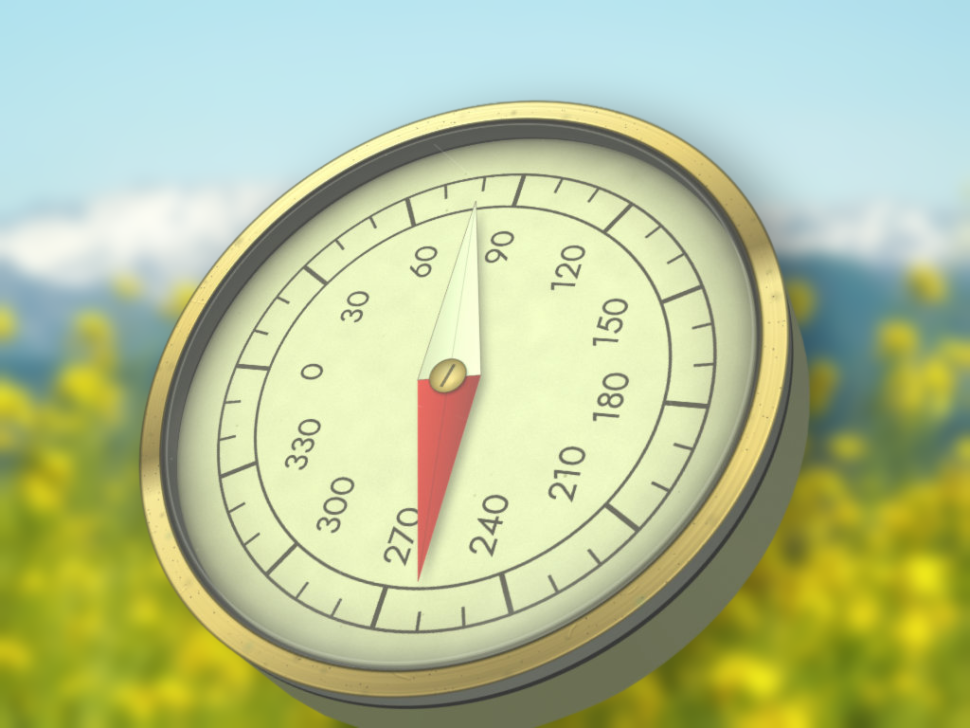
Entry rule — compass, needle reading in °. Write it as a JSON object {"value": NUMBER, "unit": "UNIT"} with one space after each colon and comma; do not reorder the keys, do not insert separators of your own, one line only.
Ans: {"value": 260, "unit": "°"}
